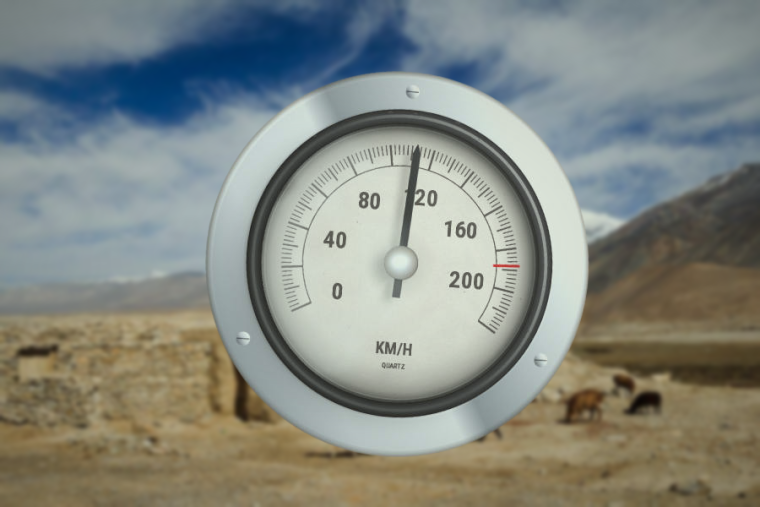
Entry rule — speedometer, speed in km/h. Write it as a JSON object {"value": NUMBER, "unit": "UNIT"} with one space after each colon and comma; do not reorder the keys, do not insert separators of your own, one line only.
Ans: {"value": 112, "unit": "km/h"}
